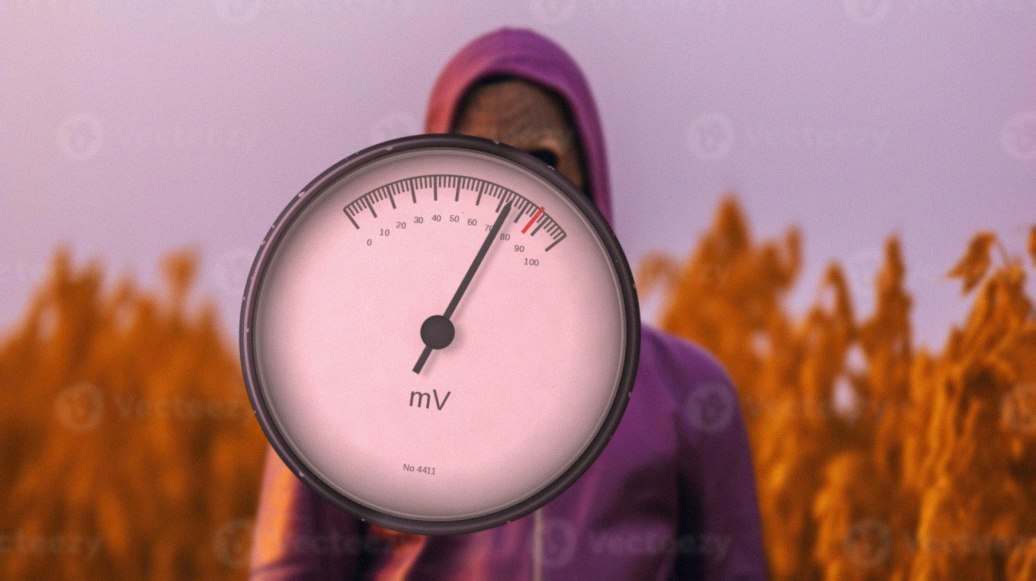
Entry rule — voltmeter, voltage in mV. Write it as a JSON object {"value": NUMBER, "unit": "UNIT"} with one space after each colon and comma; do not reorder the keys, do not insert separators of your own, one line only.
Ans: {"value": 74, "unit": "mV"}
